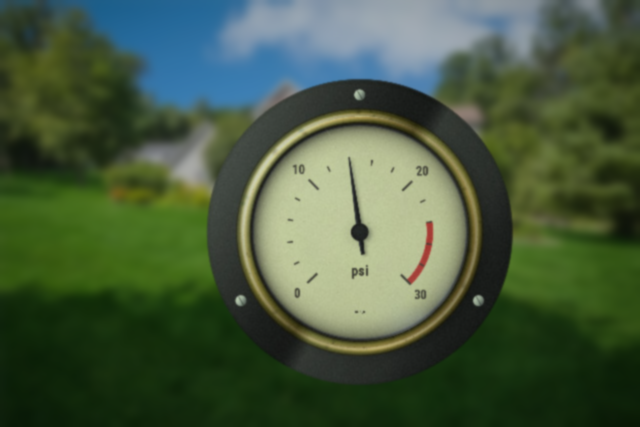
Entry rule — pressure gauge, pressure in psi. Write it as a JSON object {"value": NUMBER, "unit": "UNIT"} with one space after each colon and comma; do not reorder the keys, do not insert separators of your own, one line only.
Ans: {"value": 14, "unit": "psi"}
